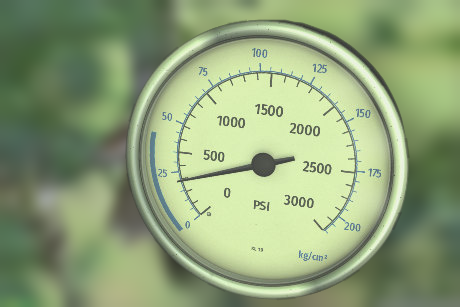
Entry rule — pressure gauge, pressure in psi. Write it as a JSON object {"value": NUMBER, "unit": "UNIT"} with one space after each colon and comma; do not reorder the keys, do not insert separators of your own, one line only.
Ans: {"value": 300, "unit": "psi"}
